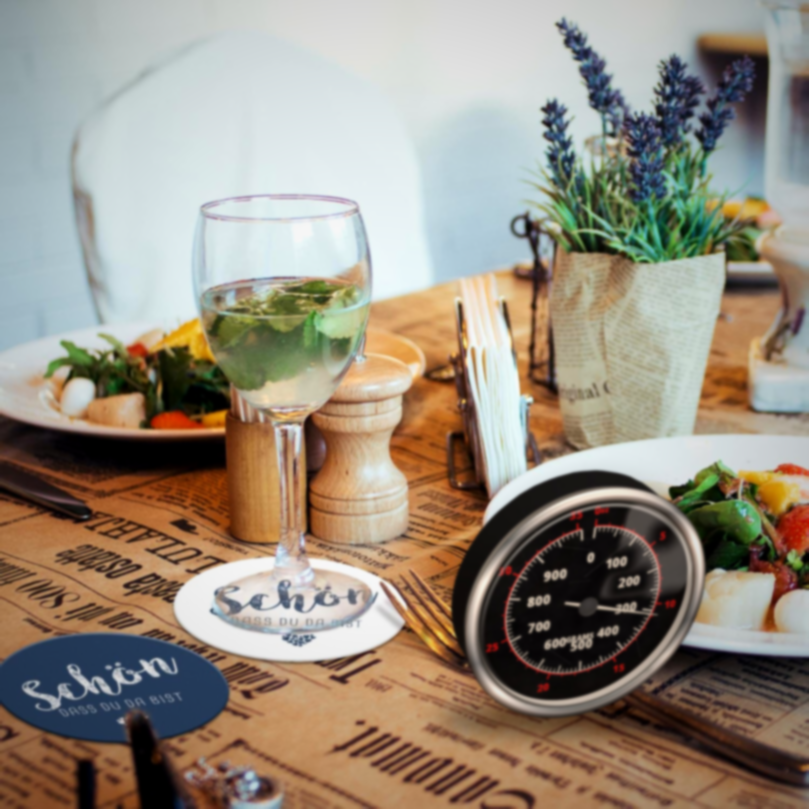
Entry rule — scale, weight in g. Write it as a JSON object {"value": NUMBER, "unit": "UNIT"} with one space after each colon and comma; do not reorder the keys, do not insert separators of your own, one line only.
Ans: {"value": 300, "unit": "g"}
